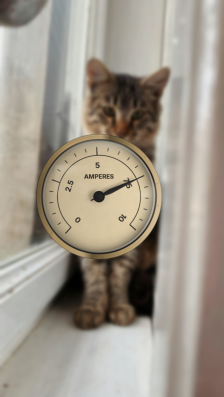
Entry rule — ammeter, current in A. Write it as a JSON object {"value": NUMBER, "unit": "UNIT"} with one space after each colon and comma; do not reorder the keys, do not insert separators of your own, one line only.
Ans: {"value": 7.5, "unit": "A"}
